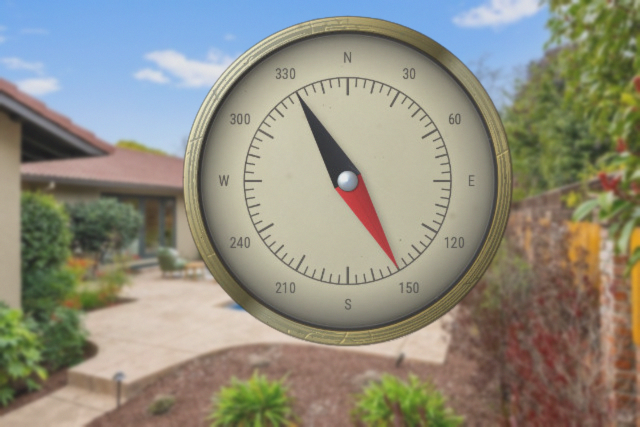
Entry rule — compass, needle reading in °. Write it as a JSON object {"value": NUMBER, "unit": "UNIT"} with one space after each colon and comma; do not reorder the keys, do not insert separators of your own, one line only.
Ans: {"value": 150, "unit": "°"}
